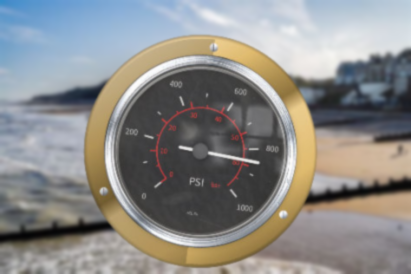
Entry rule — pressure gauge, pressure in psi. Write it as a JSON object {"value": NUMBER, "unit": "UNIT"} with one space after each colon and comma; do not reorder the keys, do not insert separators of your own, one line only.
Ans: {"value": 850, "unit": "psi"}
